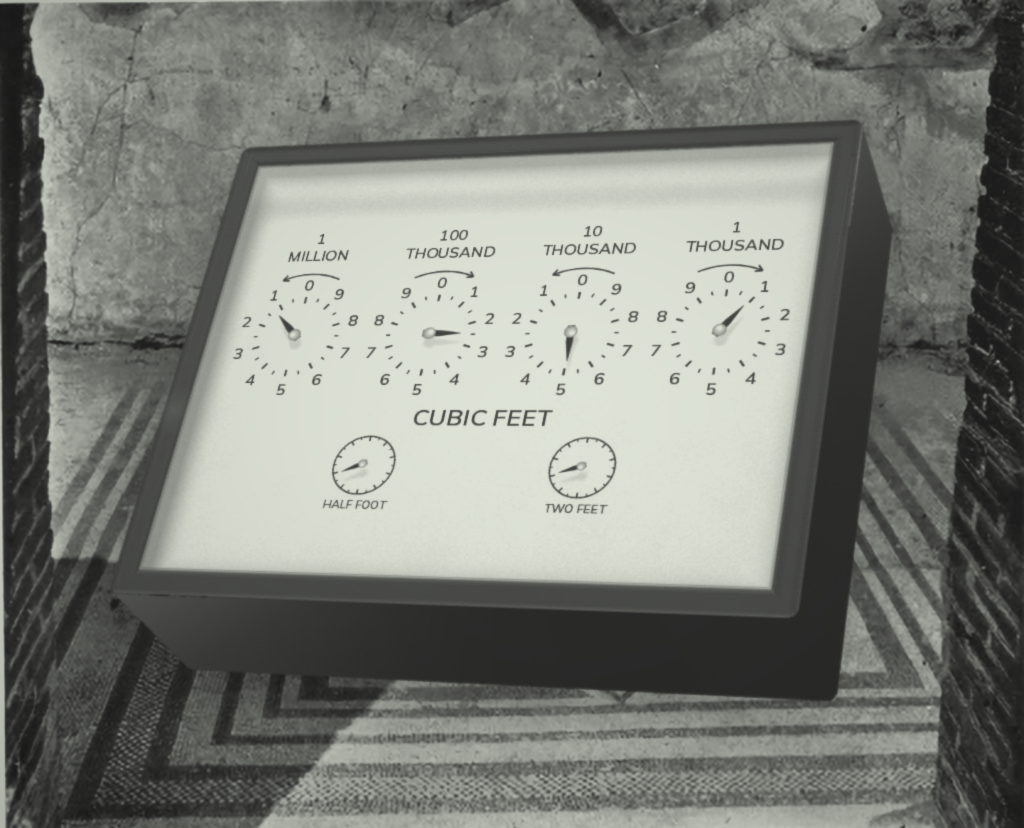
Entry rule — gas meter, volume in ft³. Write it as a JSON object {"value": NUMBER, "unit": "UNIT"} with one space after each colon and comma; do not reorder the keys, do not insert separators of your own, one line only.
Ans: {"value": 125100, "unit": "ft³"}
